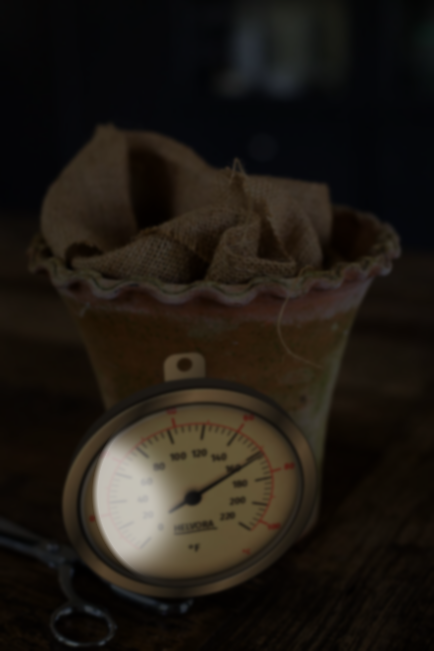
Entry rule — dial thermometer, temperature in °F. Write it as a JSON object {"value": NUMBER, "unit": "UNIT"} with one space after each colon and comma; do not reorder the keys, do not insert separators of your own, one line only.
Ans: {"value": 160, "unit": "°F"}
